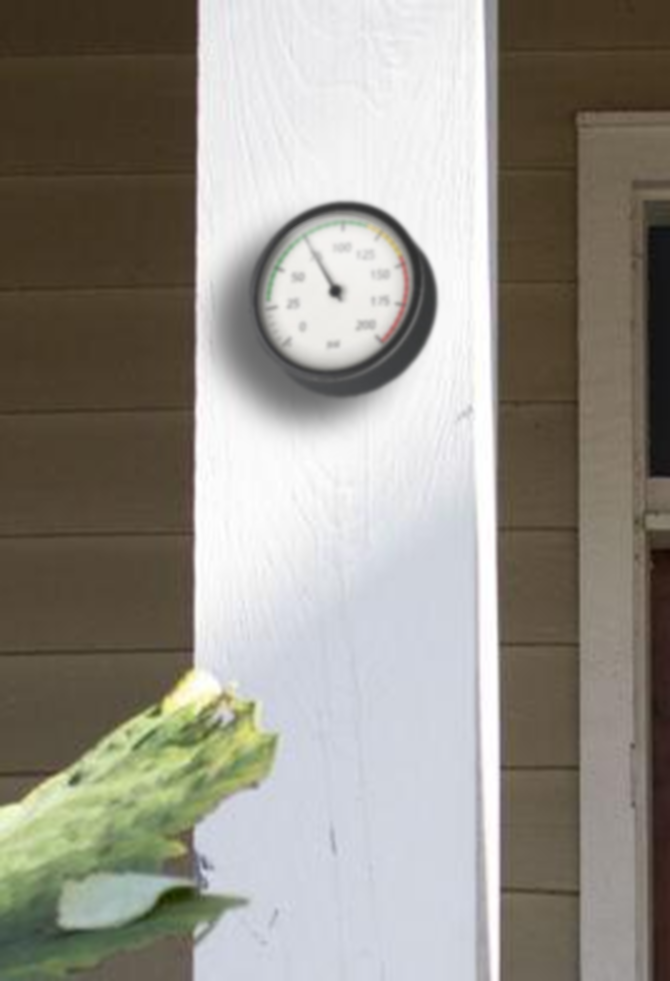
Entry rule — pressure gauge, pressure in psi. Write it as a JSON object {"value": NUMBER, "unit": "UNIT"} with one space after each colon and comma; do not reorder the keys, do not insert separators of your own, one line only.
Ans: {"value": 75, "unit": "psi"}
